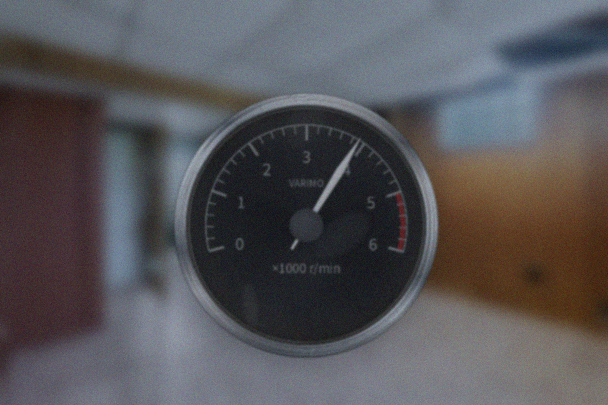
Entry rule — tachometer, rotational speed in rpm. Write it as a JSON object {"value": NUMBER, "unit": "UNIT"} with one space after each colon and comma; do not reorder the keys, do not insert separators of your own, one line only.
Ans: {"value": 3900, "unit": "rpm"}
